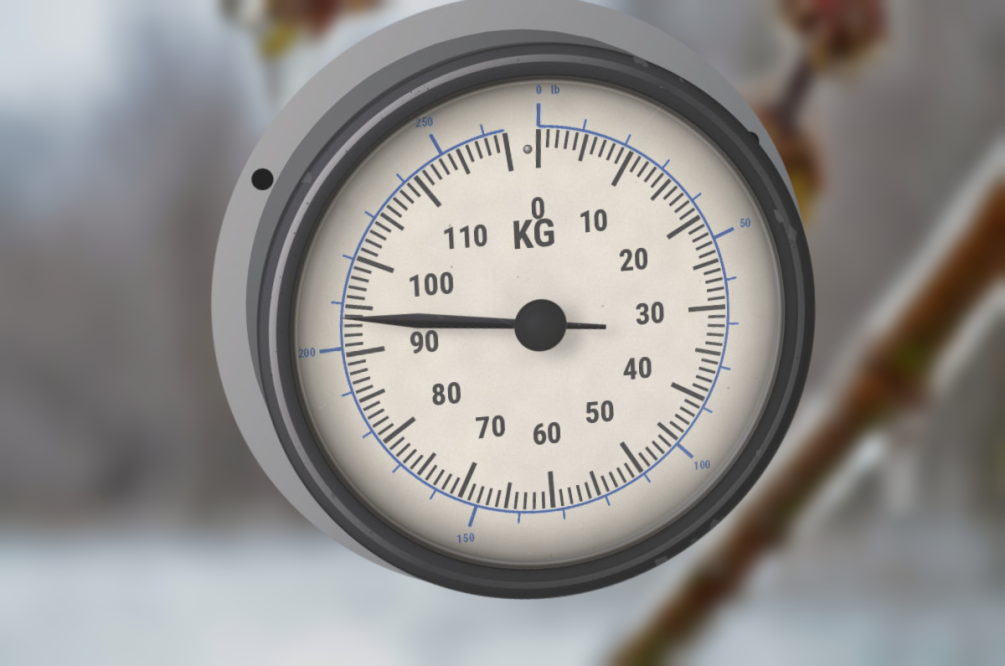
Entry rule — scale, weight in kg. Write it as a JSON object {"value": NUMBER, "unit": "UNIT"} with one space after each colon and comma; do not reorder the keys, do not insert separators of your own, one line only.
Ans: {"value": 94, "unit": "kg"}
